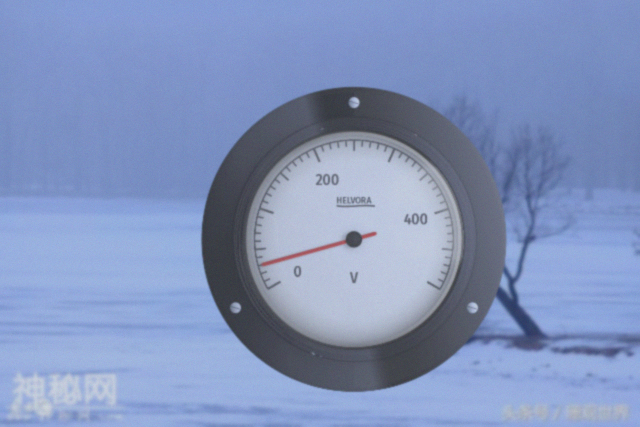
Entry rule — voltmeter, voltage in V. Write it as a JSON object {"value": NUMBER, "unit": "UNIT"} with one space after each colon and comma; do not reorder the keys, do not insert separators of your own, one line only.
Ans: {"value": 30, "unit": "V"}
